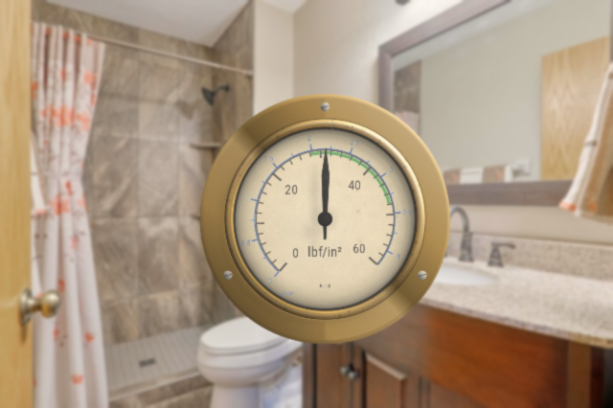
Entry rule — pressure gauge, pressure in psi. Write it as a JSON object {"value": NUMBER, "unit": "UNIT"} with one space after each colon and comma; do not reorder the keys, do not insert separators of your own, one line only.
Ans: {"value": 31, "unit": "psi"}
